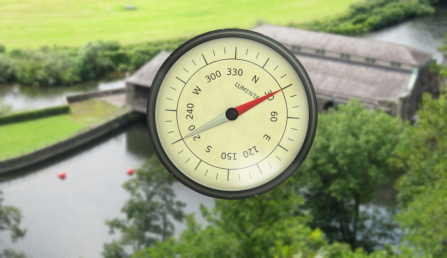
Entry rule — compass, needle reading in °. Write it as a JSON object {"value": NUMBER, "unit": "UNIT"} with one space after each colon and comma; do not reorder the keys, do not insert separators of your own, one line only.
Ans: {"value": 30, "unit": "°"}
